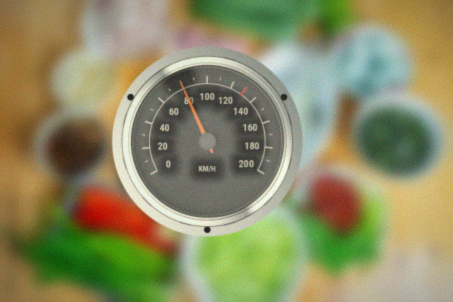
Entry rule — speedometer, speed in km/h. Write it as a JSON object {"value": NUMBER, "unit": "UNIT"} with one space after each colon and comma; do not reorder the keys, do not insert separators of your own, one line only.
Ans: {"value": 80, "unit": "km/h"}
